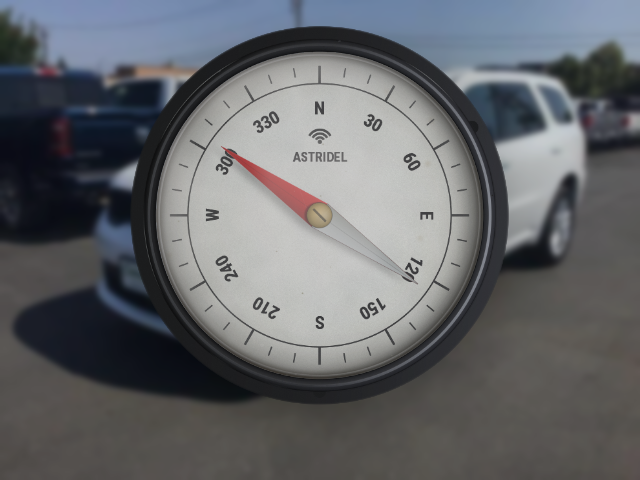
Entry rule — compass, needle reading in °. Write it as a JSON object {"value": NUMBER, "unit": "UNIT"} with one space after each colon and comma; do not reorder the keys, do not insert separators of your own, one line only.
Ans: {"value": 305, "unit": "°"}
